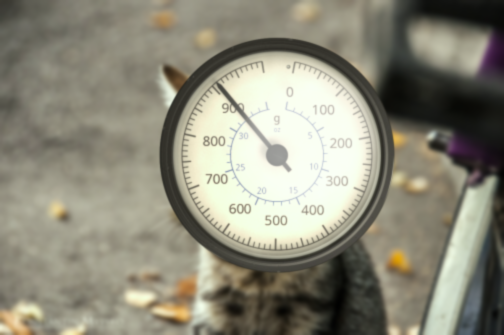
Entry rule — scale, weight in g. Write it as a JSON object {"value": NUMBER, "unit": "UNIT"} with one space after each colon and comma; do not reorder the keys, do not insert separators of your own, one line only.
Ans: {"value": 910, "unit": "g"}
